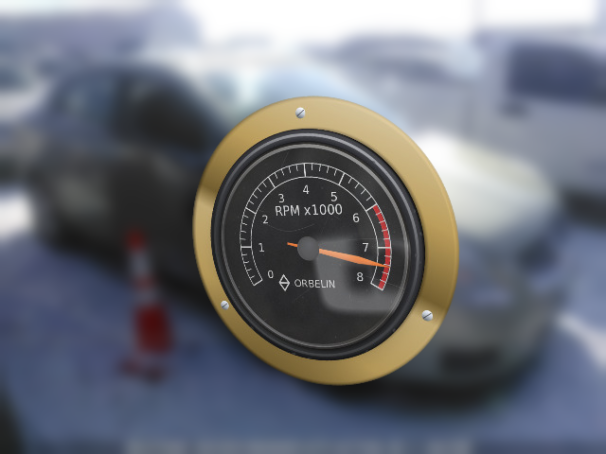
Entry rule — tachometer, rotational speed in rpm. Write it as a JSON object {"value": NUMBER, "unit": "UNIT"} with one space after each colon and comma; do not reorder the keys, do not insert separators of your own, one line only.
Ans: {"value": 7400, "unit": "rpm"}
